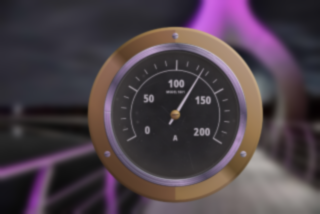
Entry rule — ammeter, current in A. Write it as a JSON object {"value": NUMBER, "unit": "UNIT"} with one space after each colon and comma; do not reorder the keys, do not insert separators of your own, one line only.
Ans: {"value": 125, "unit": "A"}
